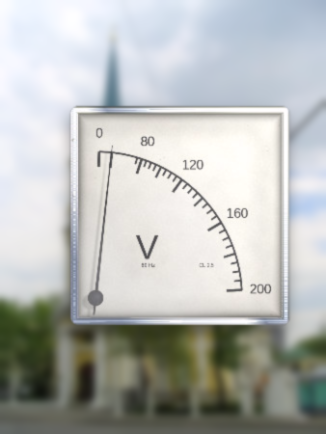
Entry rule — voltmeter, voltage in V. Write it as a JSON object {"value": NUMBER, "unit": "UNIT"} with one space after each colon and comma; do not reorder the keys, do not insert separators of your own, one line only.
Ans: {"value": 40, "unit": "V"}
